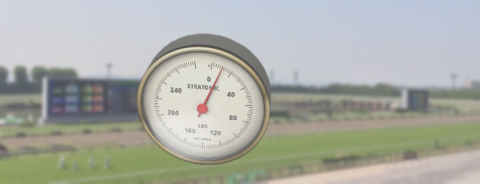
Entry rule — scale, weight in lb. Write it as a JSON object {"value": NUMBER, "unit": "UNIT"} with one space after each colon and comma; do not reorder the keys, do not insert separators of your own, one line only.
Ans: {"value": 10, "unit": "lb"}
